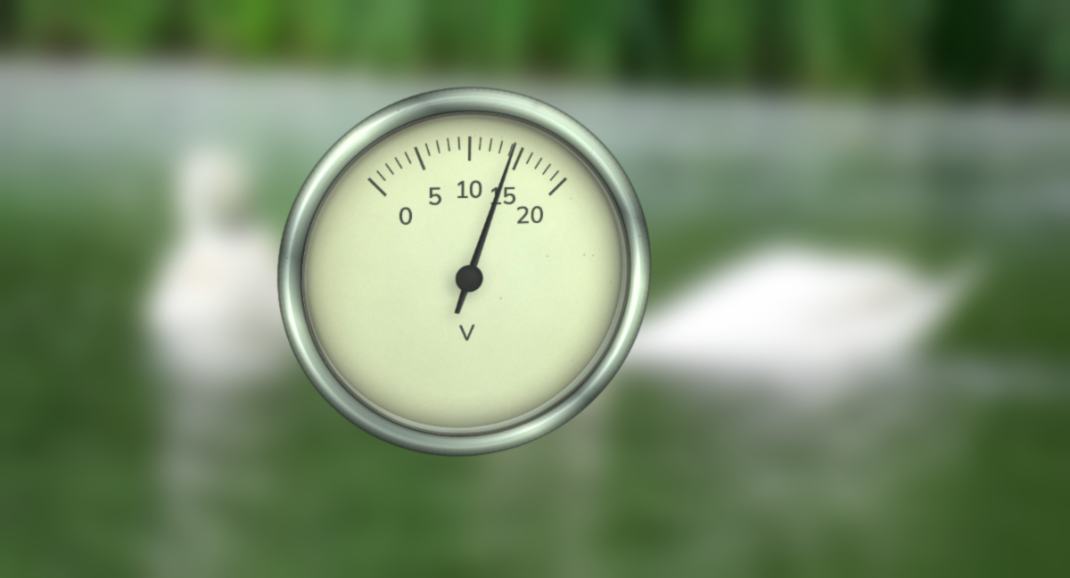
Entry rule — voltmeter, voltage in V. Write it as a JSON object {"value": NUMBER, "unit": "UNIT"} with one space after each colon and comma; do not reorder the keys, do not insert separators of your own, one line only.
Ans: {"value": 14, "unit": "V"}
